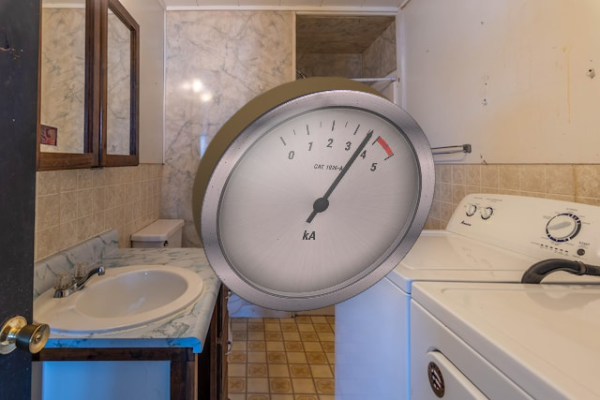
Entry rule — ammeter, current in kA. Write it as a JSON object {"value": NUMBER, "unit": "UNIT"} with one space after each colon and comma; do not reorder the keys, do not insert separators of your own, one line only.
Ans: {"value": 3.5, "unit": "kA"}
